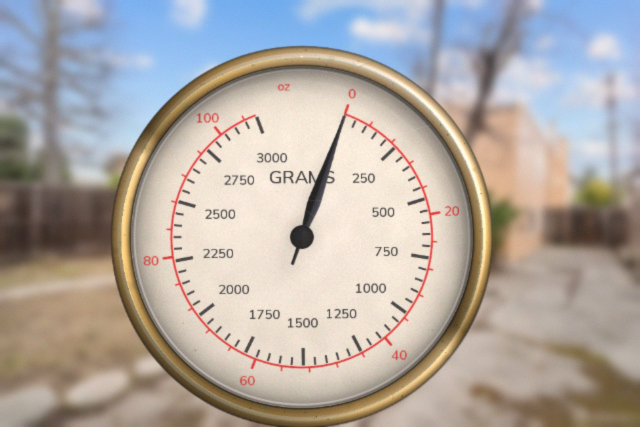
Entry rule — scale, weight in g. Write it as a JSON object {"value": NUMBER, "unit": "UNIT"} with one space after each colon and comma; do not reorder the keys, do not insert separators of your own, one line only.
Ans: {"value": 0, "unit": "g"}
